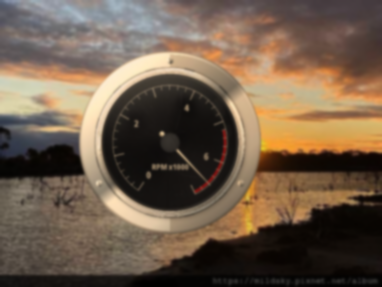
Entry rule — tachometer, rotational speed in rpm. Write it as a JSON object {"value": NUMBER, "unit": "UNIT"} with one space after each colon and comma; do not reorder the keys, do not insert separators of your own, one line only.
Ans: {"value": 6600, "unit": "rpm"}
